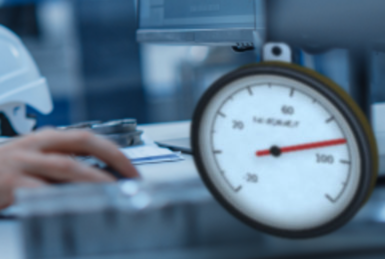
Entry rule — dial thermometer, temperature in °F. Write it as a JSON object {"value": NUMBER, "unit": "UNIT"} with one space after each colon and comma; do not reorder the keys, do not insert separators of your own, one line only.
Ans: {"value": 90, "unit": "°F"}
